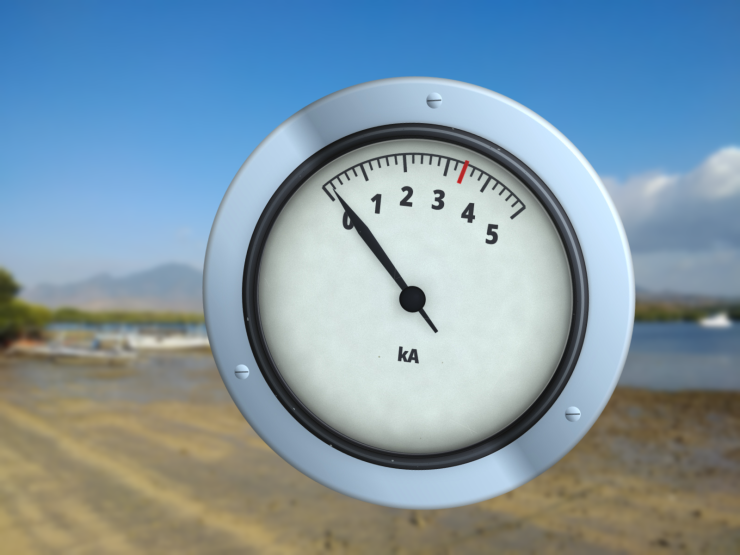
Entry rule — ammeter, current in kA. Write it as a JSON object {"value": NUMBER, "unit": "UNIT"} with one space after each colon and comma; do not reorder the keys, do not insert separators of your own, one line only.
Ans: {"value": 0.2, "unit": "kA"}
